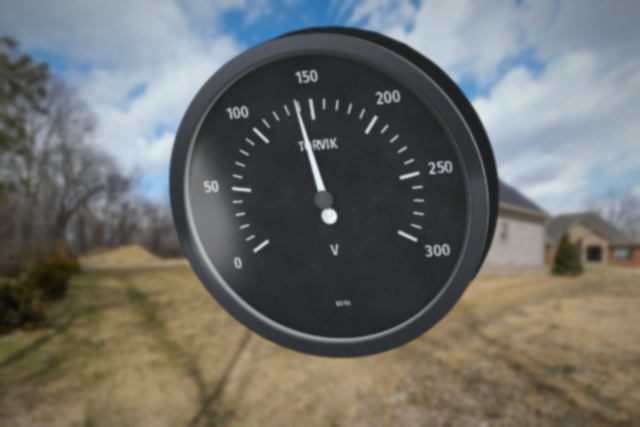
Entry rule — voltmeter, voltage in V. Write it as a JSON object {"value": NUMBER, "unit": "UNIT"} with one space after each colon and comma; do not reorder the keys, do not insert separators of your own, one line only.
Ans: {"value": 140, "unit": "V"}
